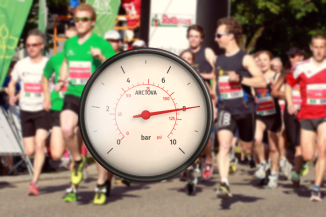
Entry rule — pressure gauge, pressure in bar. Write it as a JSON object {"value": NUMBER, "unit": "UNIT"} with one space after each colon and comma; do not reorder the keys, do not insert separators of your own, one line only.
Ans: {"value": 8, "unit": "bar"}
